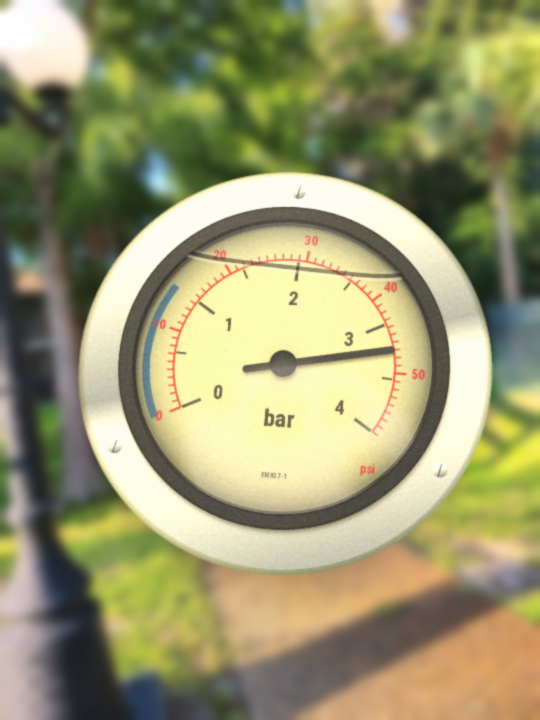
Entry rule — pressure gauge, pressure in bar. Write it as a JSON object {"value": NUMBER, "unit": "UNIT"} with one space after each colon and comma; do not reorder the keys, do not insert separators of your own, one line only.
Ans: {"value": 3.25, "unit": "bar"}
